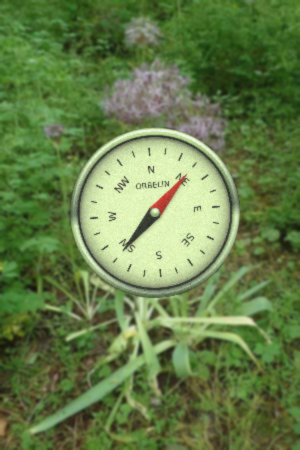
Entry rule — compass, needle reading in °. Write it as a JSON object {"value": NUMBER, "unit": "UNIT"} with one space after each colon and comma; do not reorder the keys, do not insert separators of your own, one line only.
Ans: {"value": 45, "unit": "°"}
